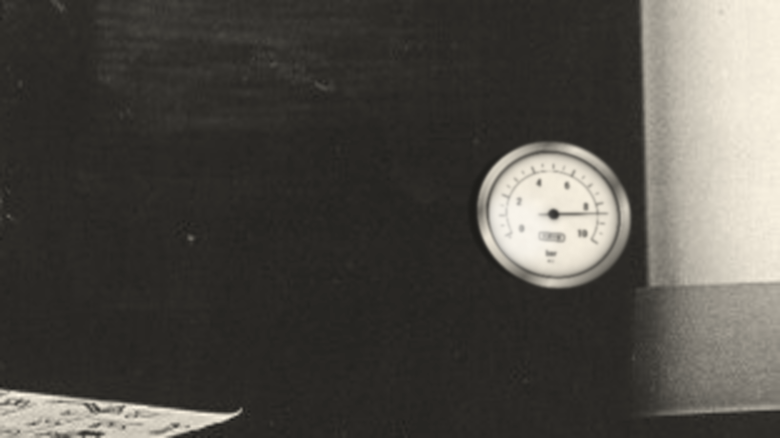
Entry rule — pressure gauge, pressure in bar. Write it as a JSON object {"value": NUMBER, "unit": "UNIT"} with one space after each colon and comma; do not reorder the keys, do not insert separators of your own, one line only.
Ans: {"value": 8.5, "unit": "bar"}
